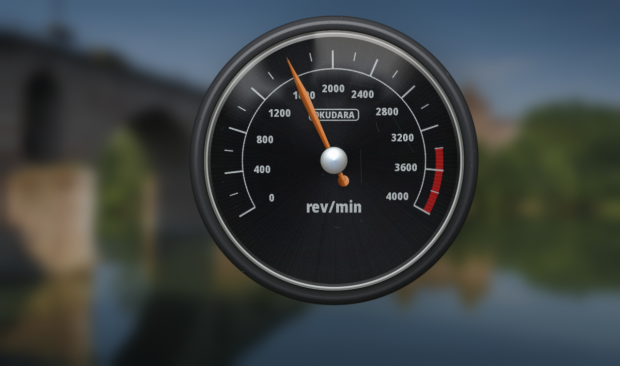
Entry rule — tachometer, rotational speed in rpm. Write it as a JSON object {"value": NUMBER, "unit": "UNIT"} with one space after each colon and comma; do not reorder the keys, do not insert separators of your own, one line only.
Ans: {"value": 1600, "unit": "rpm"}
